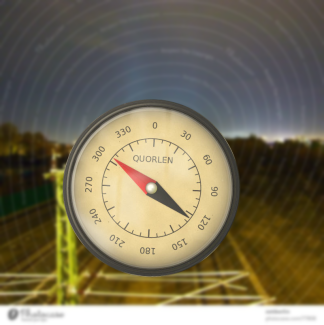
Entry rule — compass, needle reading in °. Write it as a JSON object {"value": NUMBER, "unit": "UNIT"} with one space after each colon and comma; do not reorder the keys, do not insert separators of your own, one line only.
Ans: {"value": 305, "unit": "°"}
